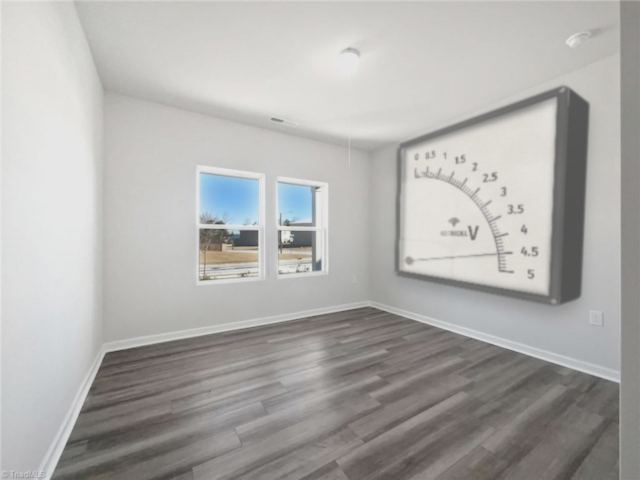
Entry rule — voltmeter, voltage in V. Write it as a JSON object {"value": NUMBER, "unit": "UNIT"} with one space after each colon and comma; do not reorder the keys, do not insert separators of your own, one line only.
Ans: {"value": 4.5, "unit": "V"}
